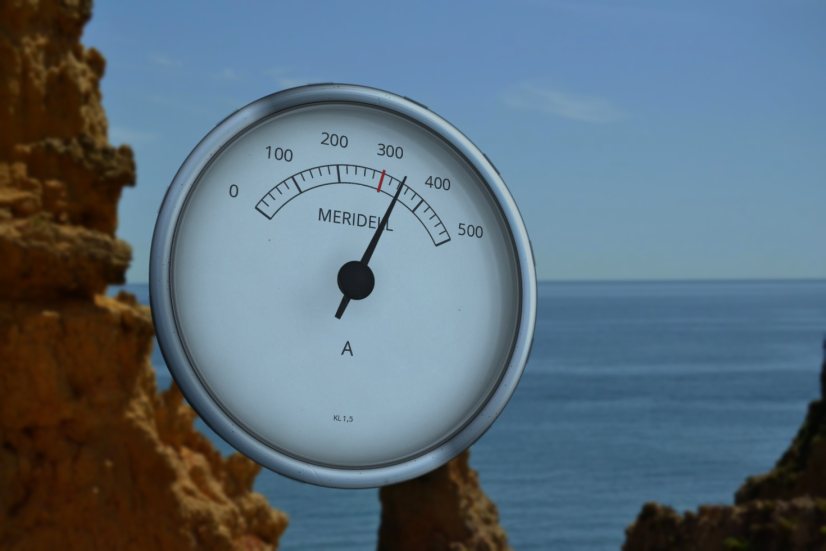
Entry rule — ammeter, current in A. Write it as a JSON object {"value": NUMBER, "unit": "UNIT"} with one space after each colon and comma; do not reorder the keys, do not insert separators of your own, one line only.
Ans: {"value": 340, "unit": "A"}
